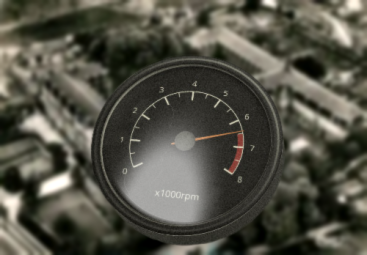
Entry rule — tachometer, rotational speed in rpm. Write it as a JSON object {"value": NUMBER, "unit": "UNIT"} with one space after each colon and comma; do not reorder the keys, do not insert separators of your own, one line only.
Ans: {"value": 6500, "unit": "rpm"}
